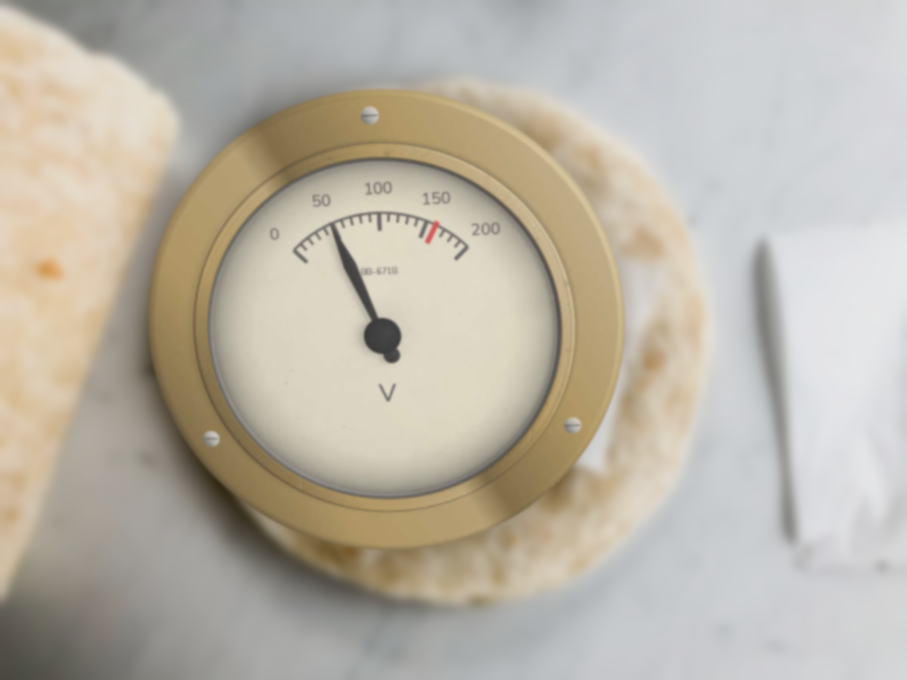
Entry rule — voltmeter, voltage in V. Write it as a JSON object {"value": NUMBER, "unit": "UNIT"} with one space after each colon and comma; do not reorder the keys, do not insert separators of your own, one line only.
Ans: {"value": 50, "unit": "V"}
